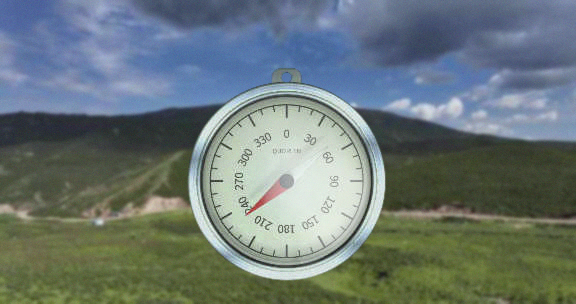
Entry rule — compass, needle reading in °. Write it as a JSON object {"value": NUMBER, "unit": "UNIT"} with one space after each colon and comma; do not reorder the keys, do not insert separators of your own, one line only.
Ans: {"value": 230, "unit": "°"}
